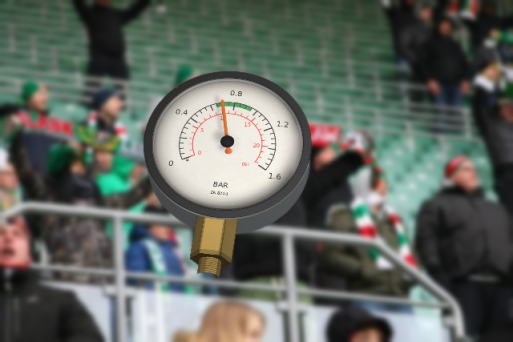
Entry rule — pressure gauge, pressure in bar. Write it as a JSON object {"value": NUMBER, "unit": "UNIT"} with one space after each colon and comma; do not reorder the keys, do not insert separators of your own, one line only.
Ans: {"value": 0.7, "unit": "bar"}
